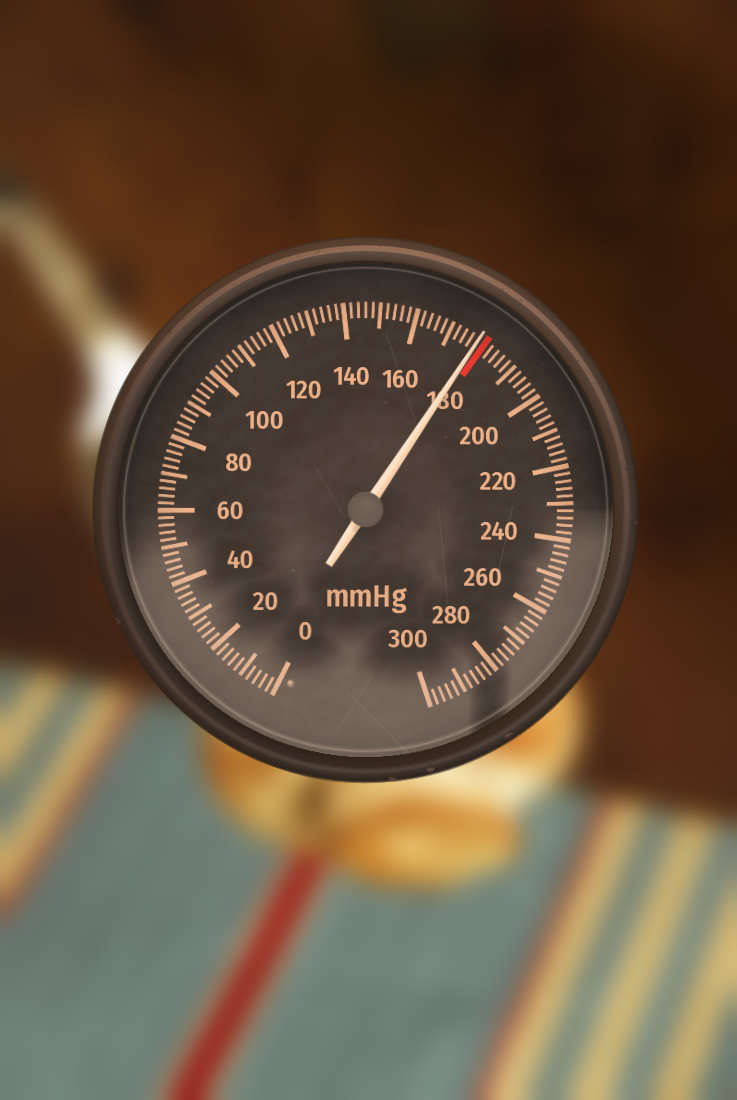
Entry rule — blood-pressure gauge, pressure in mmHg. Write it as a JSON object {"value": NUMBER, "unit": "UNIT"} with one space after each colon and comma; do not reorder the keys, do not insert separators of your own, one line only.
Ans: {"value": 178, "unit": "mmHg"}
